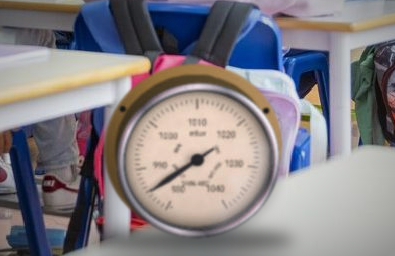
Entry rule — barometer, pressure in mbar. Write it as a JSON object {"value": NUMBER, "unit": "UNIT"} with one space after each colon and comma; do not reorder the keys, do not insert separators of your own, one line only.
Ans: {"value": 985, "unit": "mbar"}
